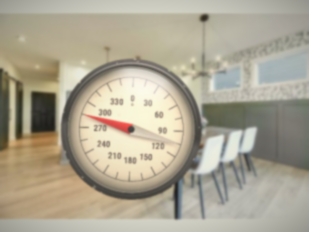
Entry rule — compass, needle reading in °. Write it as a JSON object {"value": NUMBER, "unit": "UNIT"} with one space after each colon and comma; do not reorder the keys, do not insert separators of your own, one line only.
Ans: {"value": 285, "unit": "°"}
